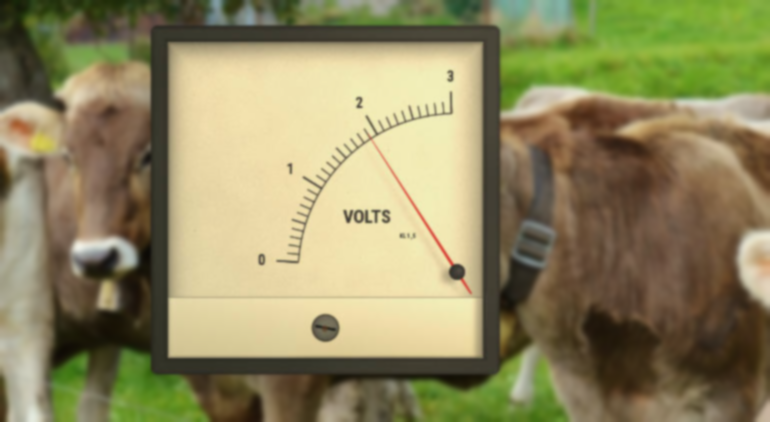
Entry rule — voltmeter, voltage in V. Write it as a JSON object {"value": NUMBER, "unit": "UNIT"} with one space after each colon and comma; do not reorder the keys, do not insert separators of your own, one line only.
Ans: {"value": 1.9, "unit": "V"}
